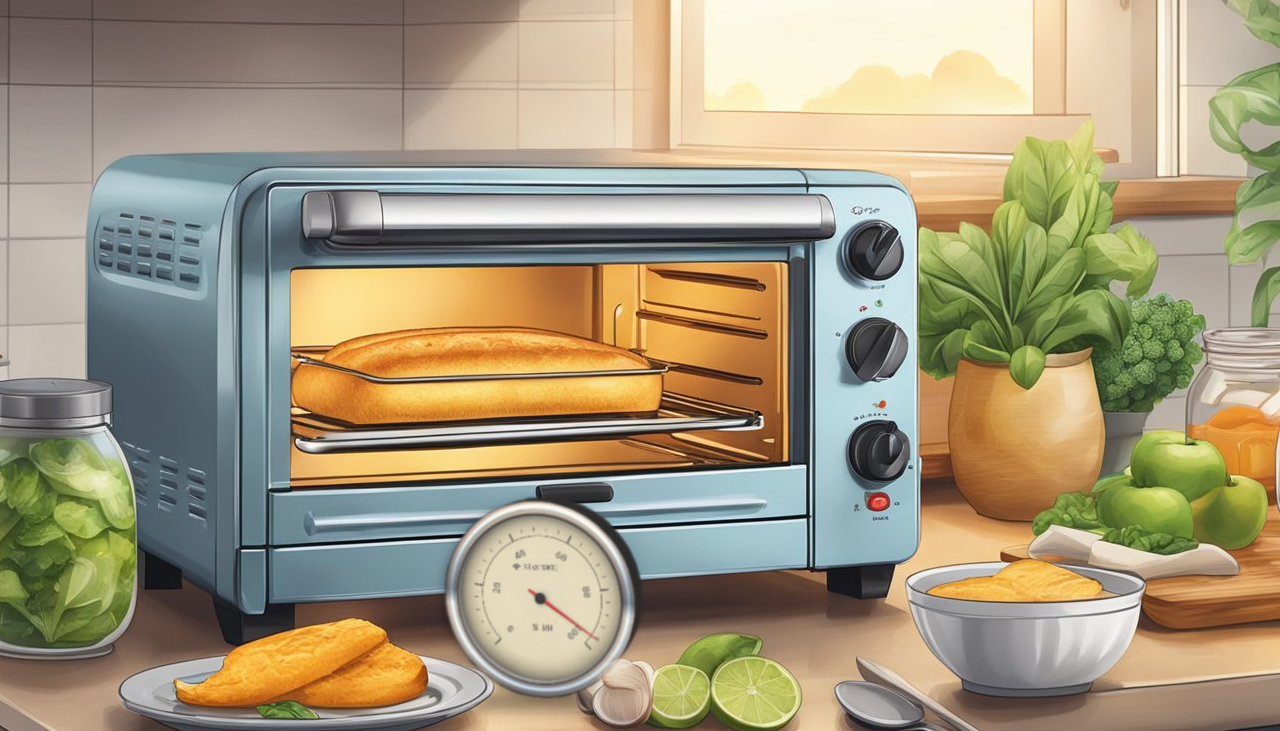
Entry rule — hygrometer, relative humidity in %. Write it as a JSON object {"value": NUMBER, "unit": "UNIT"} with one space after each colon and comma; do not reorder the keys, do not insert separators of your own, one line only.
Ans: {"value": 96, "unit": "%"}
